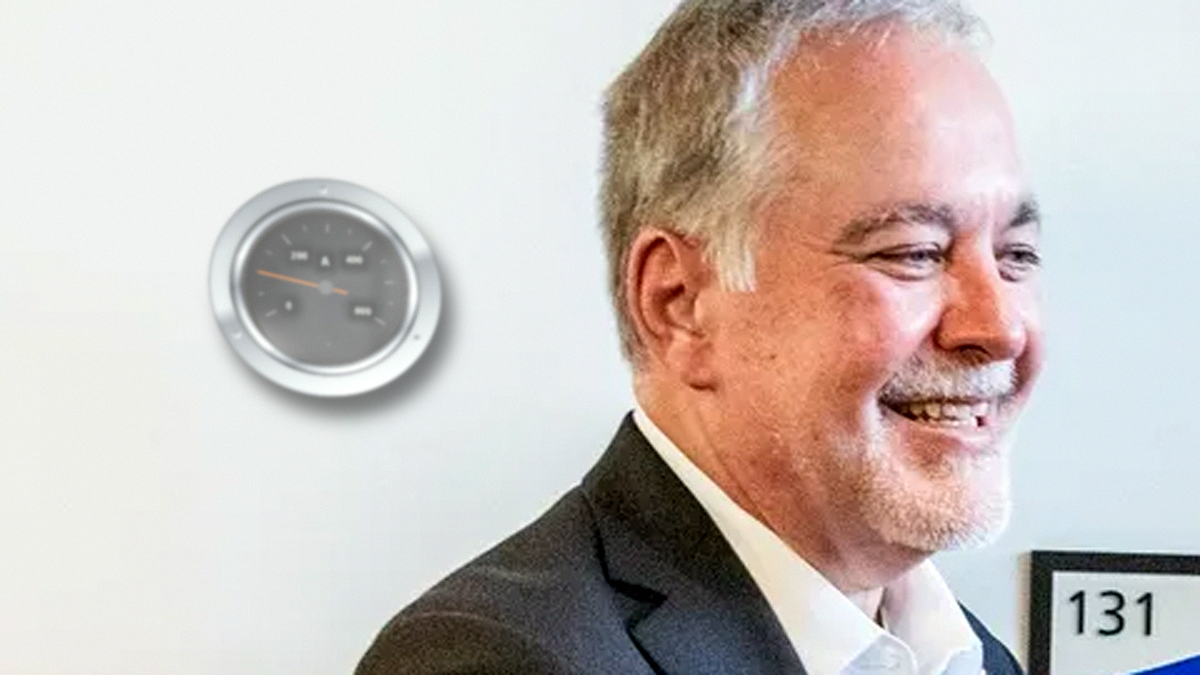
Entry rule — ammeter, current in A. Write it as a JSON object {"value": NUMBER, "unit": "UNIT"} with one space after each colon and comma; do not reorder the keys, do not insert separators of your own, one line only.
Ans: {"value": 100, "unit": "A"}
